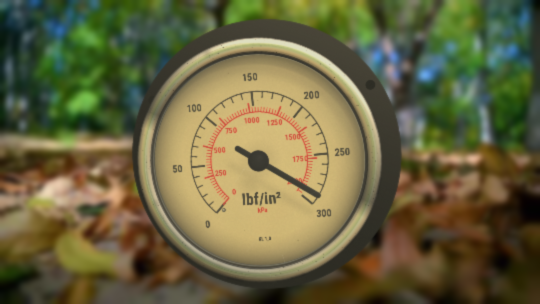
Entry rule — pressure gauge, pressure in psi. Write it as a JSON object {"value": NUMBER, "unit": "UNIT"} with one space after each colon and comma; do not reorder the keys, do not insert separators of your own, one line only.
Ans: {"value": 290, "unit": "psi"}
